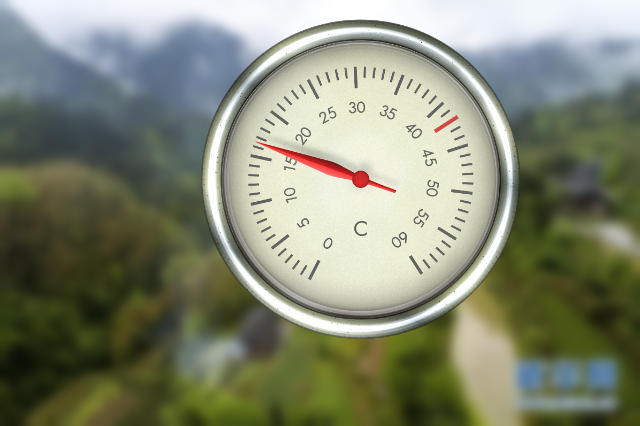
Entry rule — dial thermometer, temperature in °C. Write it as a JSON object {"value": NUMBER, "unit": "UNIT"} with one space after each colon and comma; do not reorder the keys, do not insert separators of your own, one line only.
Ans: {"value": 16.5, "unit": "°C"}
